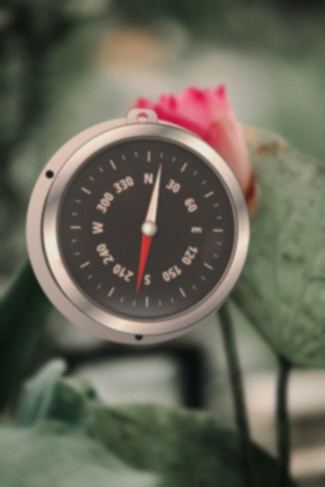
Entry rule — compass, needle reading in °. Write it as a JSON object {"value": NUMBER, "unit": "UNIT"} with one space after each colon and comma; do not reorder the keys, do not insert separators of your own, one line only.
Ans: {"value": 190, "unit": "°"}
